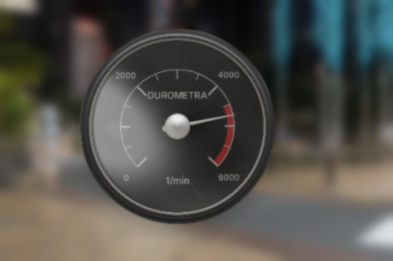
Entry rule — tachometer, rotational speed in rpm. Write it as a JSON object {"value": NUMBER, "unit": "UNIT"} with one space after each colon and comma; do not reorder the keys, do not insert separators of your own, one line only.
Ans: {"value": 4750, "unit": "rpm"}
